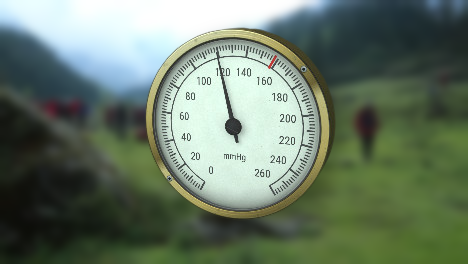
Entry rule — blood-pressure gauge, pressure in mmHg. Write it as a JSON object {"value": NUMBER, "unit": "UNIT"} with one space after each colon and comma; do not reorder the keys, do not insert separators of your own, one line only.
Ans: {"value": 120, "unit": "mmHg"}
